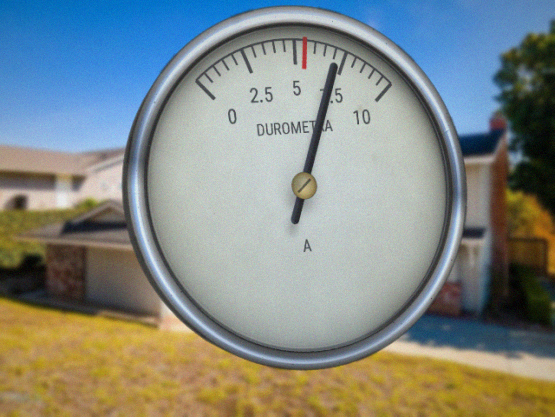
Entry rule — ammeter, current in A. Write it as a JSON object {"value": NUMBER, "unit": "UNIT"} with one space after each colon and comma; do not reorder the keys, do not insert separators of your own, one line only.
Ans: {"value": 7, "unit": "A"}
